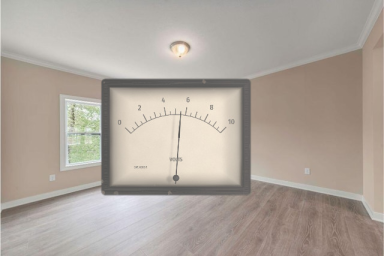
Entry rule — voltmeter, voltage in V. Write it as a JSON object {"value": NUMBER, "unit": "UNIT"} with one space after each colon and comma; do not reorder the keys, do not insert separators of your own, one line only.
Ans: {"value": 5.5, "unit": "V"}
